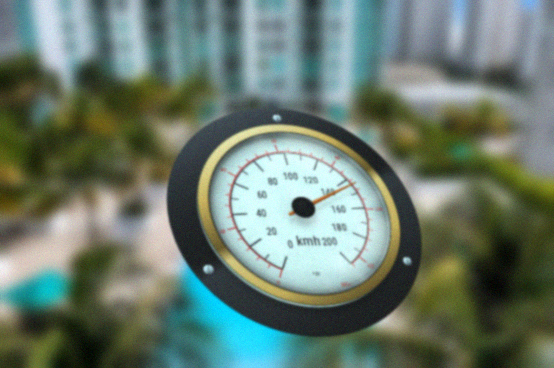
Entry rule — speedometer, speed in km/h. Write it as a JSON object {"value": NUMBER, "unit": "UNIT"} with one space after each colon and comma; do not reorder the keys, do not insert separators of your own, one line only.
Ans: {"value": 145, "unit": "km/h"}
